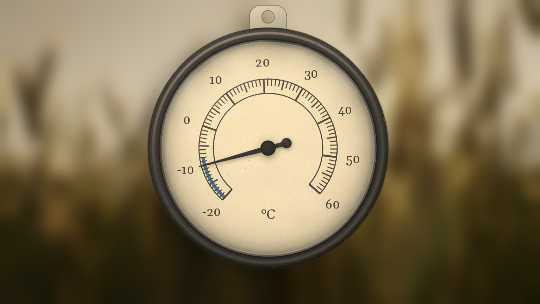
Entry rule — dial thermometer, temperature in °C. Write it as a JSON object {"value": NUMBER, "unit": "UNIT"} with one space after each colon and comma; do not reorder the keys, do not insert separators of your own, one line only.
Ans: {"value": -10, "unit": "°C"}
